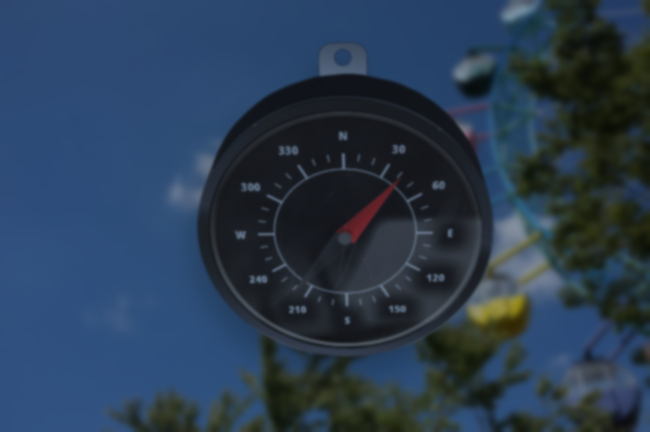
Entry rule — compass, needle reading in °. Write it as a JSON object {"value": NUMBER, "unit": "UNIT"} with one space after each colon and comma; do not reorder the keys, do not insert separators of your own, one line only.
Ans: {"value": 40, "unit": "°"}
